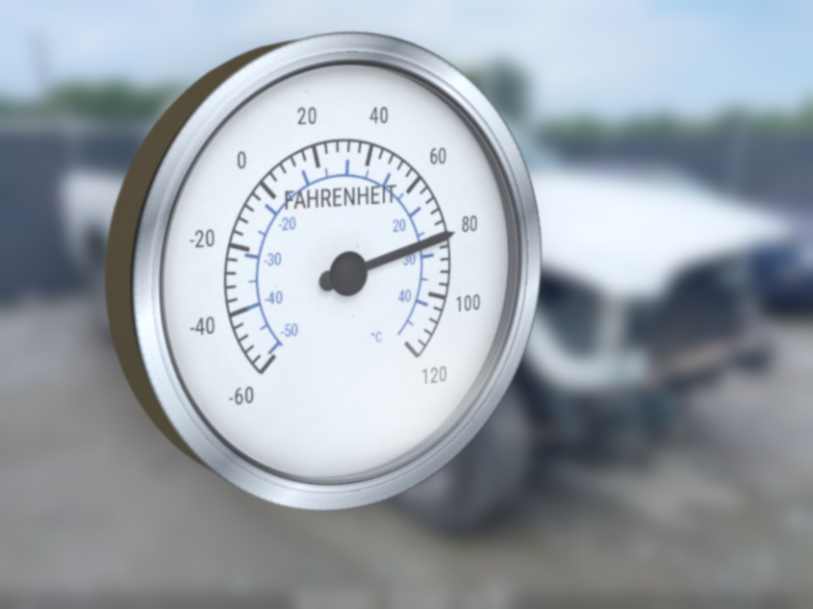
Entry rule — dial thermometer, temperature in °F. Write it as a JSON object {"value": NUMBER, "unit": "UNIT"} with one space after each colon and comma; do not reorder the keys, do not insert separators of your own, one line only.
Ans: {"value": 80, "unit": "°F"}
